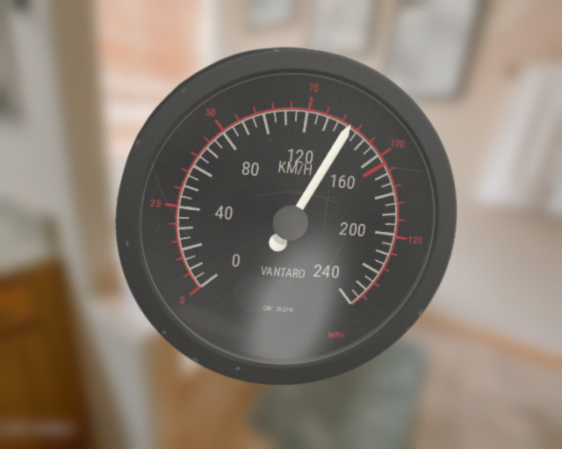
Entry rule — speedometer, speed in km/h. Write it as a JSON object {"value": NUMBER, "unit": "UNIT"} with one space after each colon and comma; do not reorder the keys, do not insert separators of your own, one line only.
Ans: {"value": 140, "unit": "km/h"}
